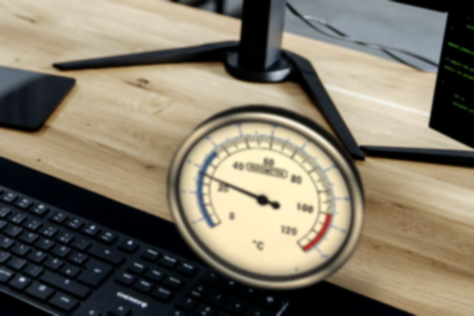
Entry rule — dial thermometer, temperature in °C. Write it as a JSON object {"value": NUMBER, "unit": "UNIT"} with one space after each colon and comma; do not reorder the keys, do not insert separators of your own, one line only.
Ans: {"value": 25, "unit": "°C"}
